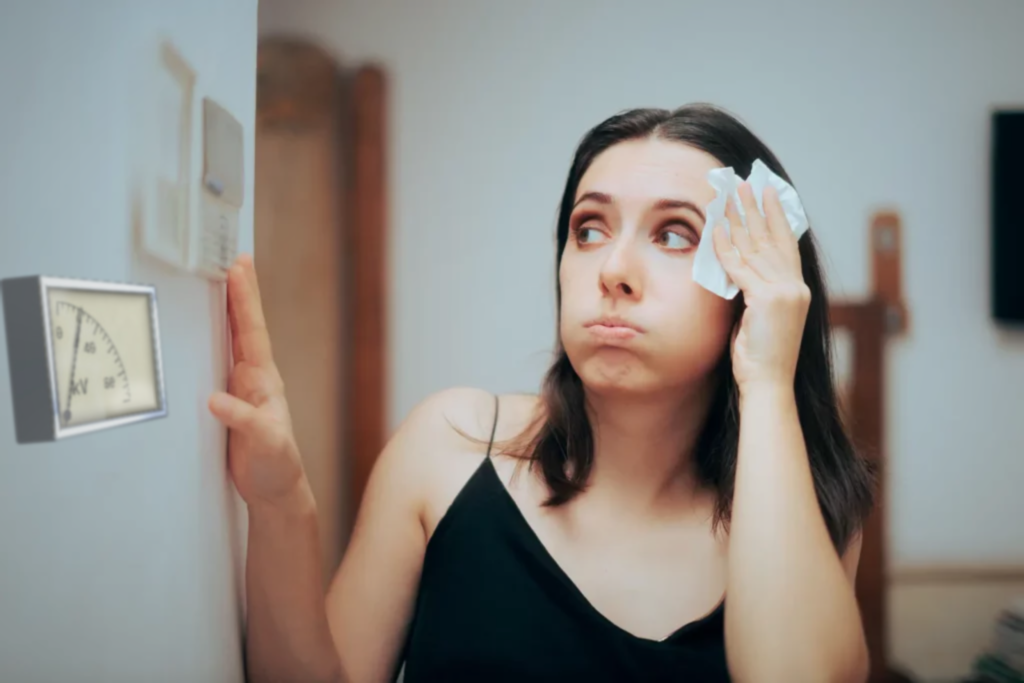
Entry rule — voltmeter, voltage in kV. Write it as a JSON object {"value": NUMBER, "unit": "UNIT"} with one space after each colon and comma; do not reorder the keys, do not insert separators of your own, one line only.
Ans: {"value": 20, "unit": "kV"}
